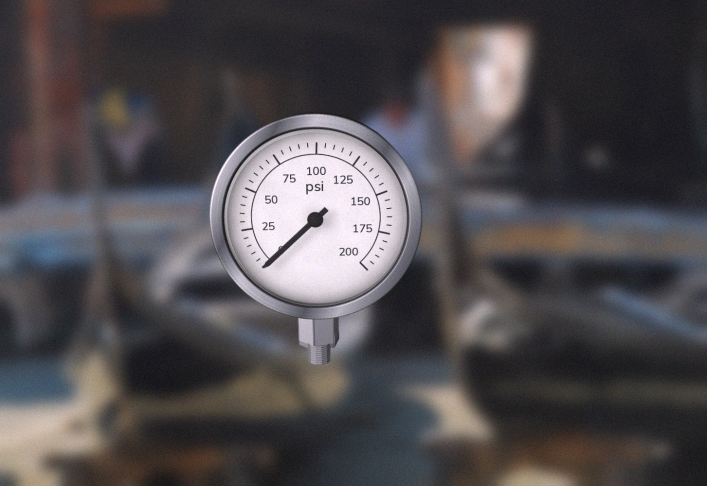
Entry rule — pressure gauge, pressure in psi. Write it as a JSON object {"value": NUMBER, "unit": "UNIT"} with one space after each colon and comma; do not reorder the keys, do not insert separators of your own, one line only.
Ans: {"value": 0, "unit": "psi"}
